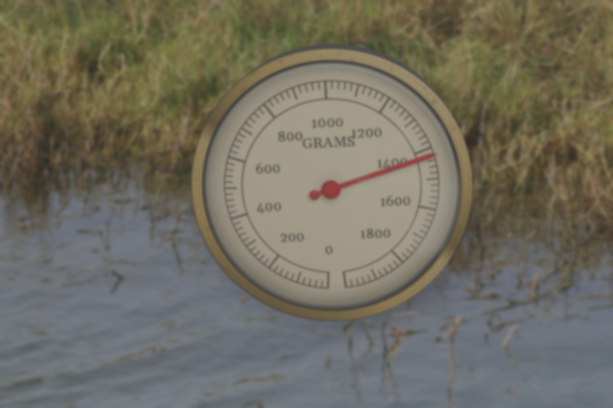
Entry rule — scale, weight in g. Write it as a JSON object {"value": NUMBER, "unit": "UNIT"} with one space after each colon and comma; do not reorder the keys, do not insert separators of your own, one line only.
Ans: {"value": 1420, "unit": "g"}
